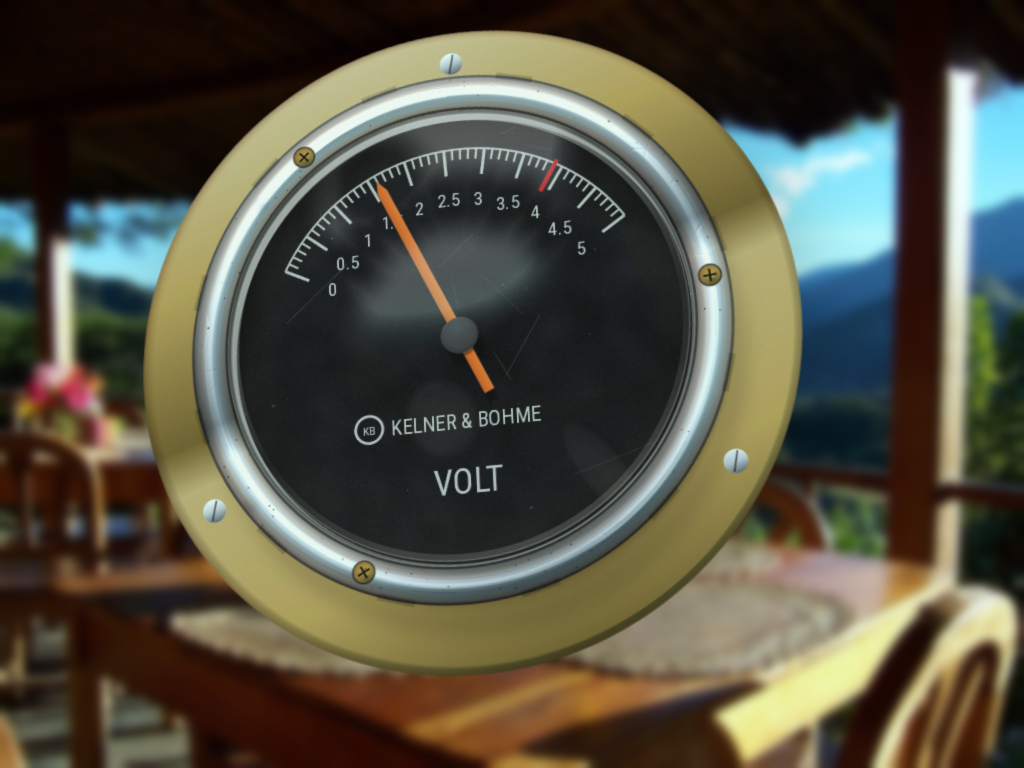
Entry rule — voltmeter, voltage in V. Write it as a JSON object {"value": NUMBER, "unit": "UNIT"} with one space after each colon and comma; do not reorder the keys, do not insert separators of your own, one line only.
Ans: {"value": 1.6, "unit": "V"}
